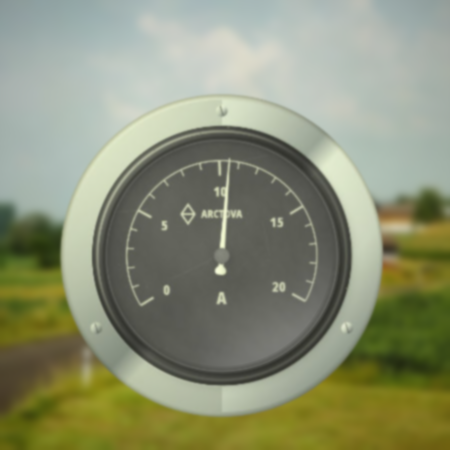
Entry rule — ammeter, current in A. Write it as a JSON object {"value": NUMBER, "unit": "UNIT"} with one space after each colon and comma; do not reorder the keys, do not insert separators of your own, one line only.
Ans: {"value": 10.5, "unit": "A"}
